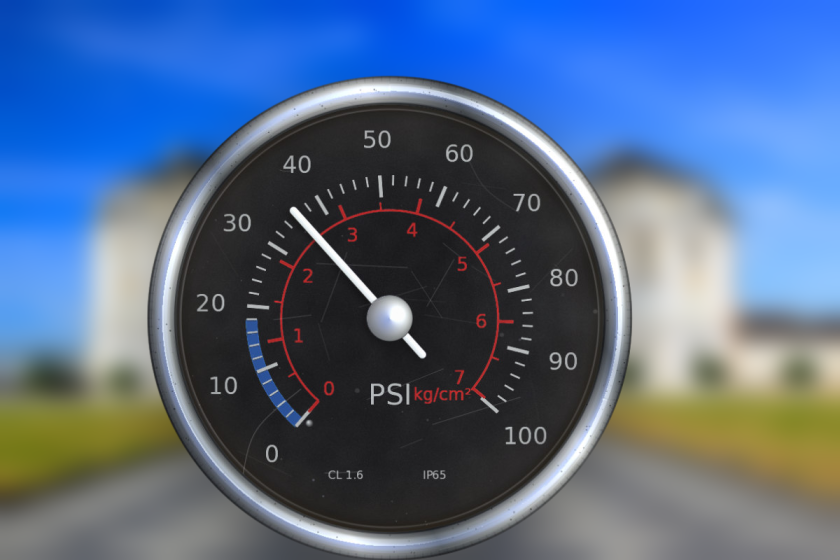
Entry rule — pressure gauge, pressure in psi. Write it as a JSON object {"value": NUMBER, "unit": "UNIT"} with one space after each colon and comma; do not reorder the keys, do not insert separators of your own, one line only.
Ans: {"value": 36, "unit": "psi"}
